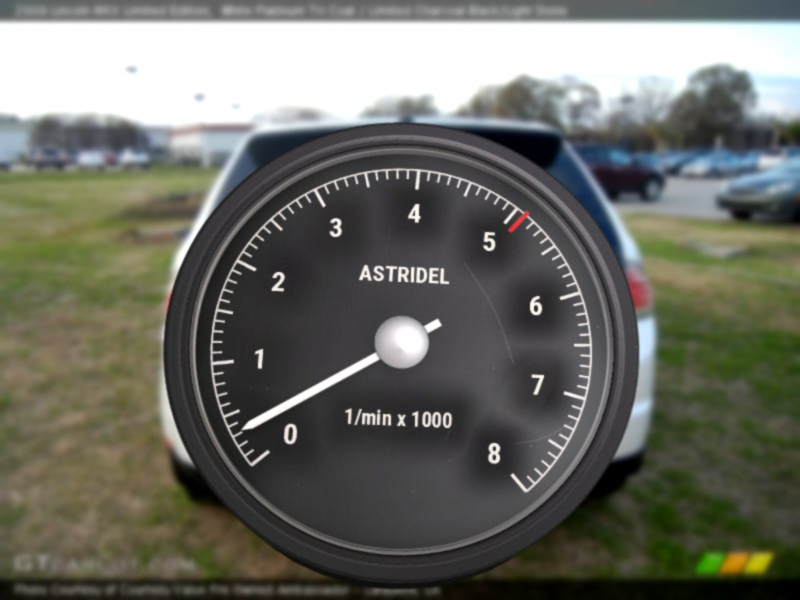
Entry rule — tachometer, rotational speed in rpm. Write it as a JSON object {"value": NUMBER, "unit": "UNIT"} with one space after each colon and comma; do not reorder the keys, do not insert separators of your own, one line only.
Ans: {"value": 300, "unit": "rpm"}
